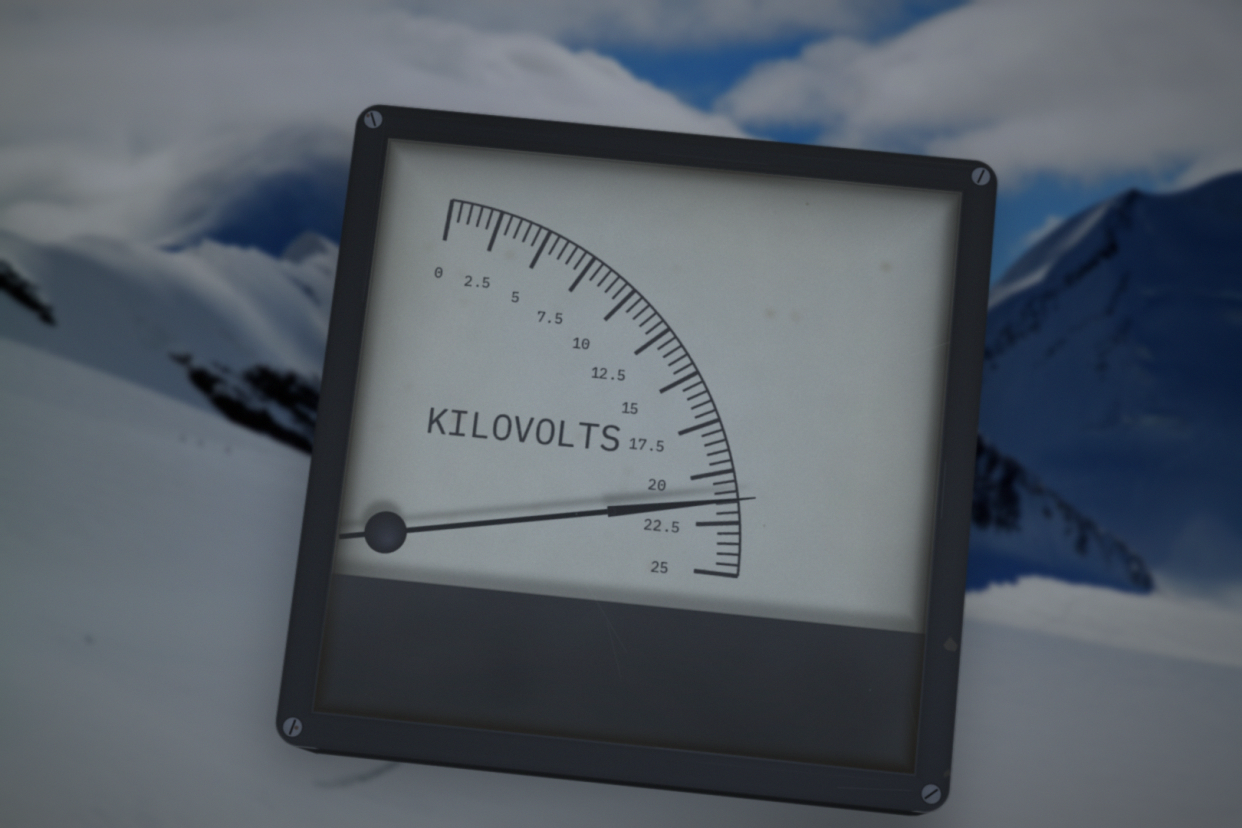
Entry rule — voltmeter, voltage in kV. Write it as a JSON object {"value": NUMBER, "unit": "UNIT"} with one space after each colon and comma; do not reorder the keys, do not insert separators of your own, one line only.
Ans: {"value": 21.5, "unit": "kV"}
